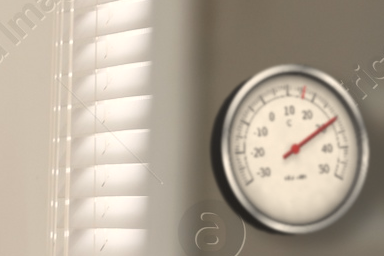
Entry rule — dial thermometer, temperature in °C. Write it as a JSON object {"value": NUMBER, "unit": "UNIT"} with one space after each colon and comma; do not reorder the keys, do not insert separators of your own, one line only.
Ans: {"value": 30, "unit": "°C"}
